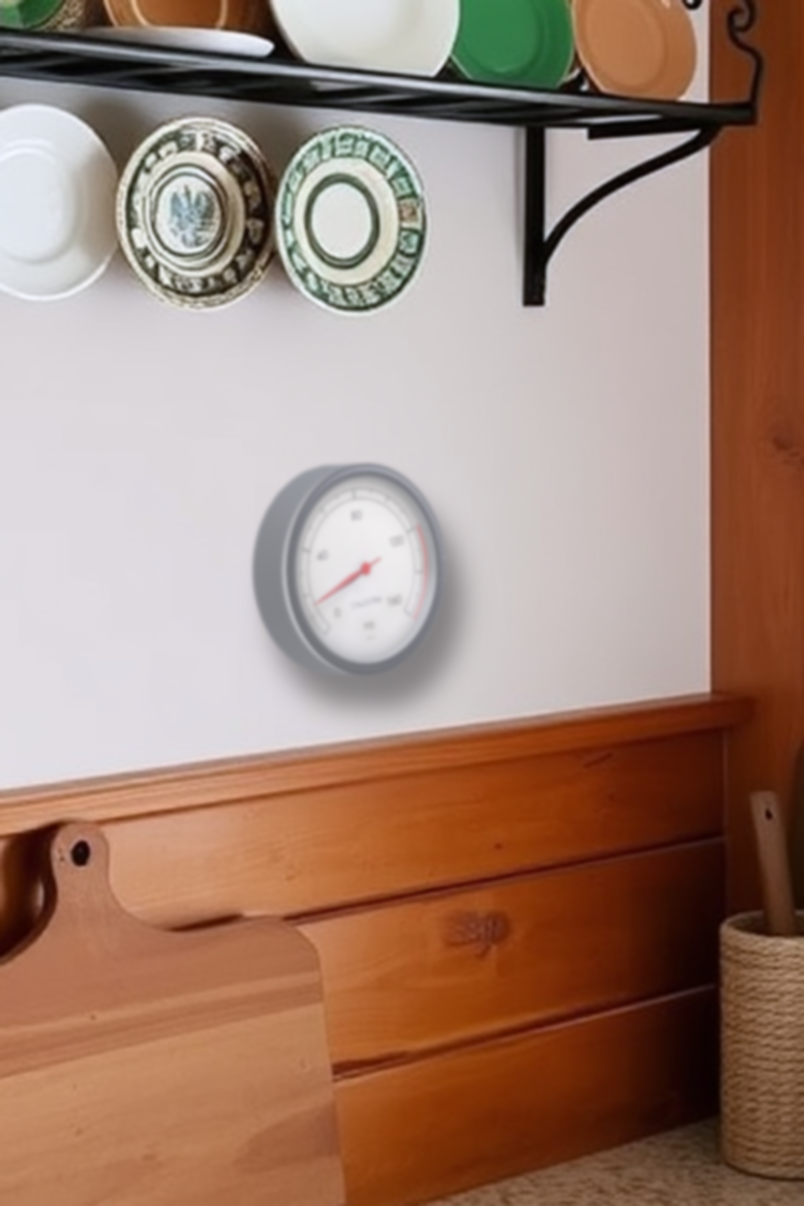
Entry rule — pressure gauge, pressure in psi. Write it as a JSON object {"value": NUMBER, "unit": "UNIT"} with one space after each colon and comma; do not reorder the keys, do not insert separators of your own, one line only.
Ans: {"value": 15, "unit": "psi"}
